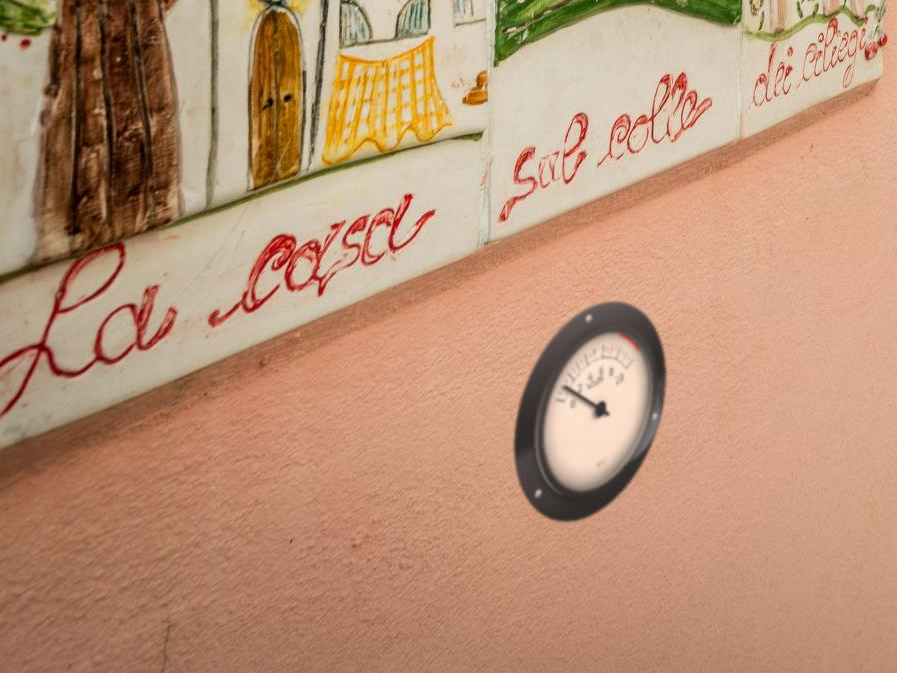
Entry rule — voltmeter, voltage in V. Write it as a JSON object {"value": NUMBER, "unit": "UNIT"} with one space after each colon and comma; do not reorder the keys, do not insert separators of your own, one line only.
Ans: {"value": 1, "unit": "V"}
